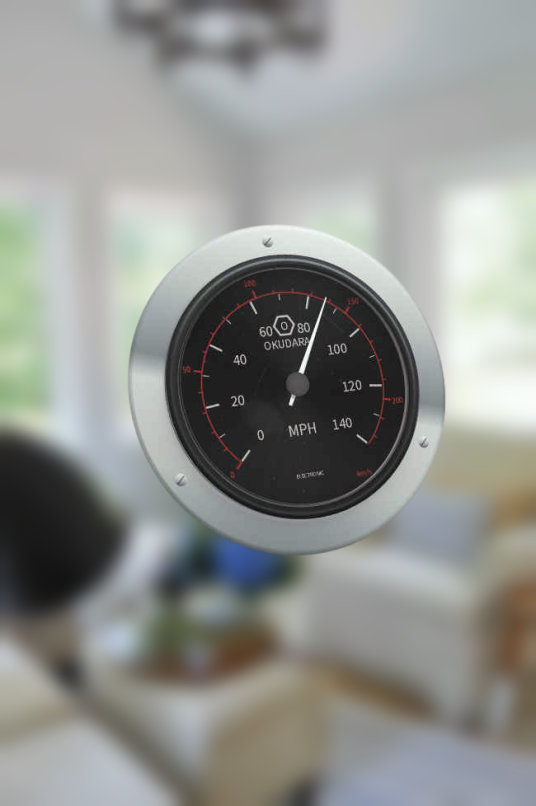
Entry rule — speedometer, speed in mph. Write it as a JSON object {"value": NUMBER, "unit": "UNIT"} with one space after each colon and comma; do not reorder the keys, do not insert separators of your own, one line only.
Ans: {"value": 85, "unit": "mph"}
